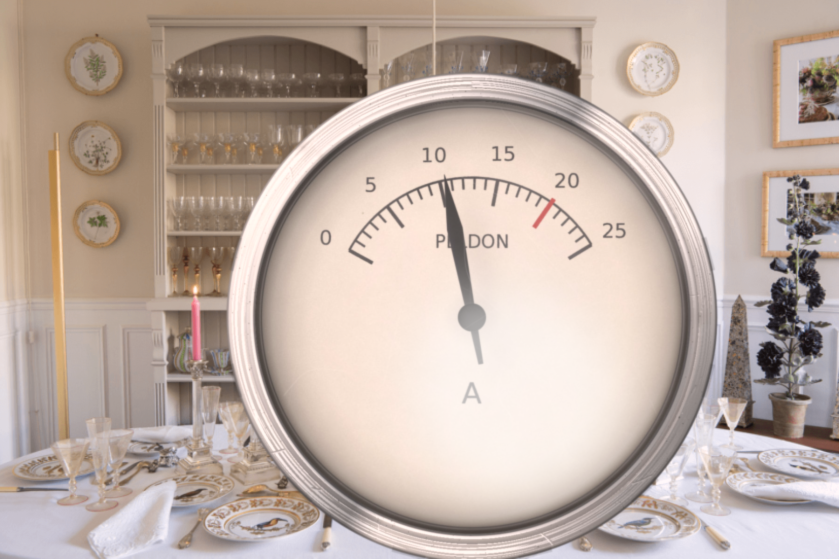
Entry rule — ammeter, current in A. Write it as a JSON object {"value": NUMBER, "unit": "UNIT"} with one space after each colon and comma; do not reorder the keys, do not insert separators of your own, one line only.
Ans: {"value": 10.5, "unit": "A"}
